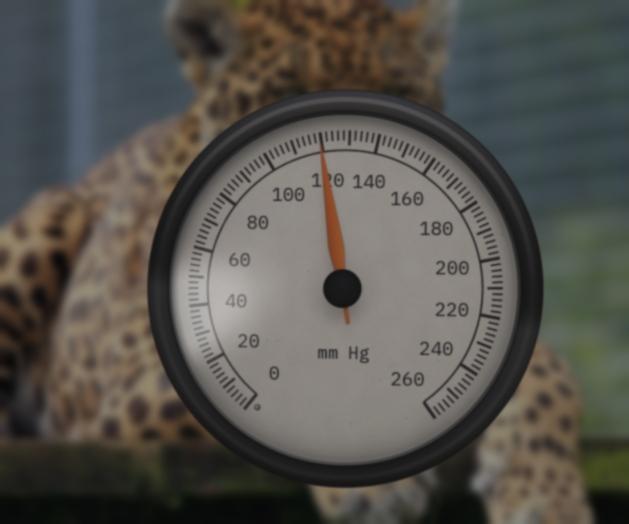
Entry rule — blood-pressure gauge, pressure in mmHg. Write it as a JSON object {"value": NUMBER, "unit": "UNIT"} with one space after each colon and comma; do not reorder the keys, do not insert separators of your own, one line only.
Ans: {"value": 120, "unit": "mmHg"}
